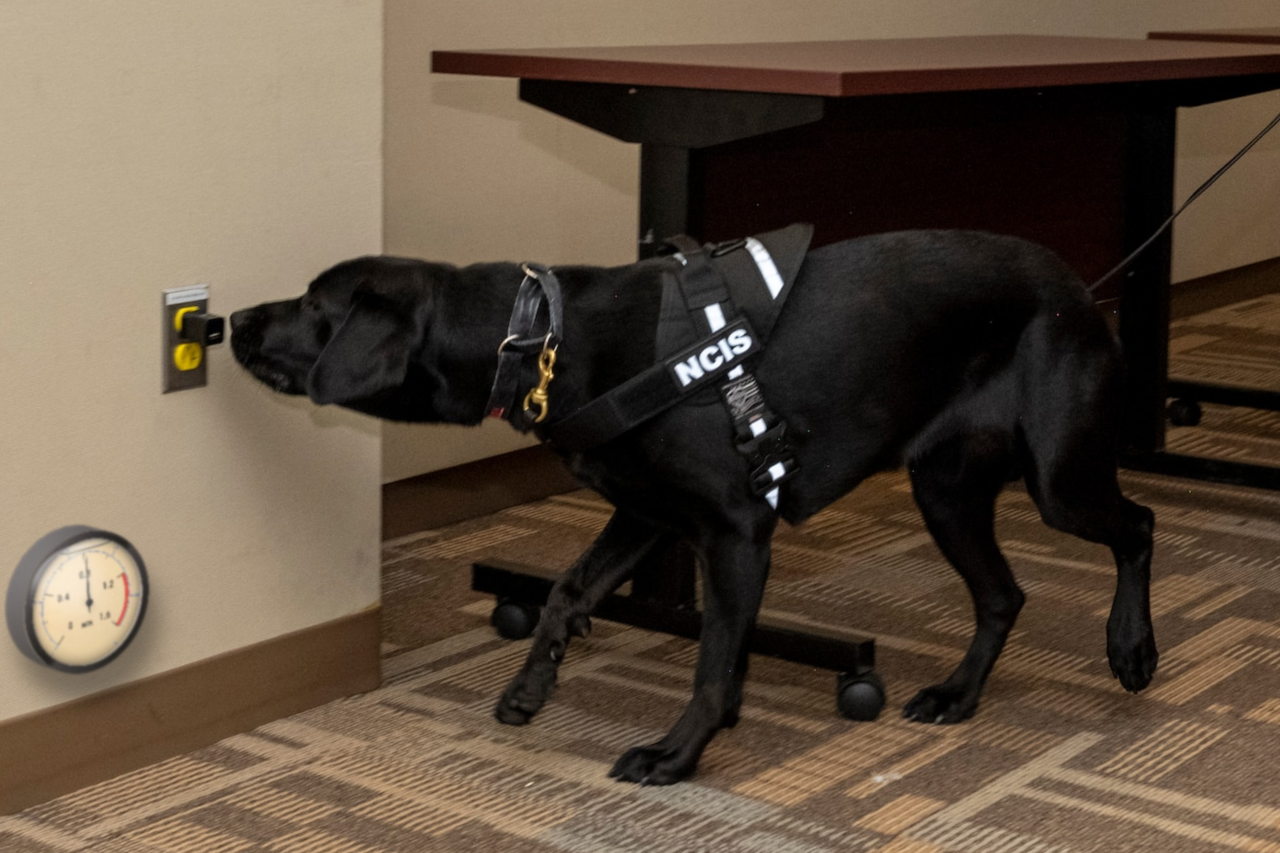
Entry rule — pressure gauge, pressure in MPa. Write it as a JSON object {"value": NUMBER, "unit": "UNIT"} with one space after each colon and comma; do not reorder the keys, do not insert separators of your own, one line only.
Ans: {"value": 0.8, "unit": "MPa"}
